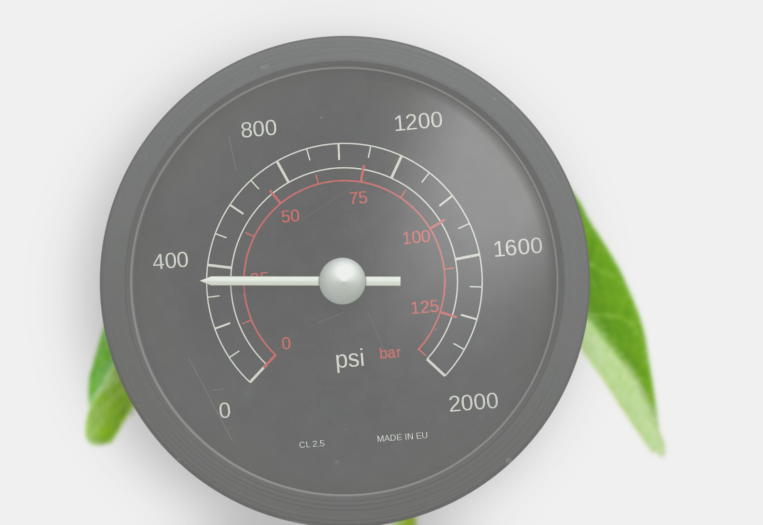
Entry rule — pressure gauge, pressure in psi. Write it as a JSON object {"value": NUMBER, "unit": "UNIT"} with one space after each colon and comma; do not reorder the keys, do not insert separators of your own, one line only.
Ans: {"value": 350, "unit": "psi"}
